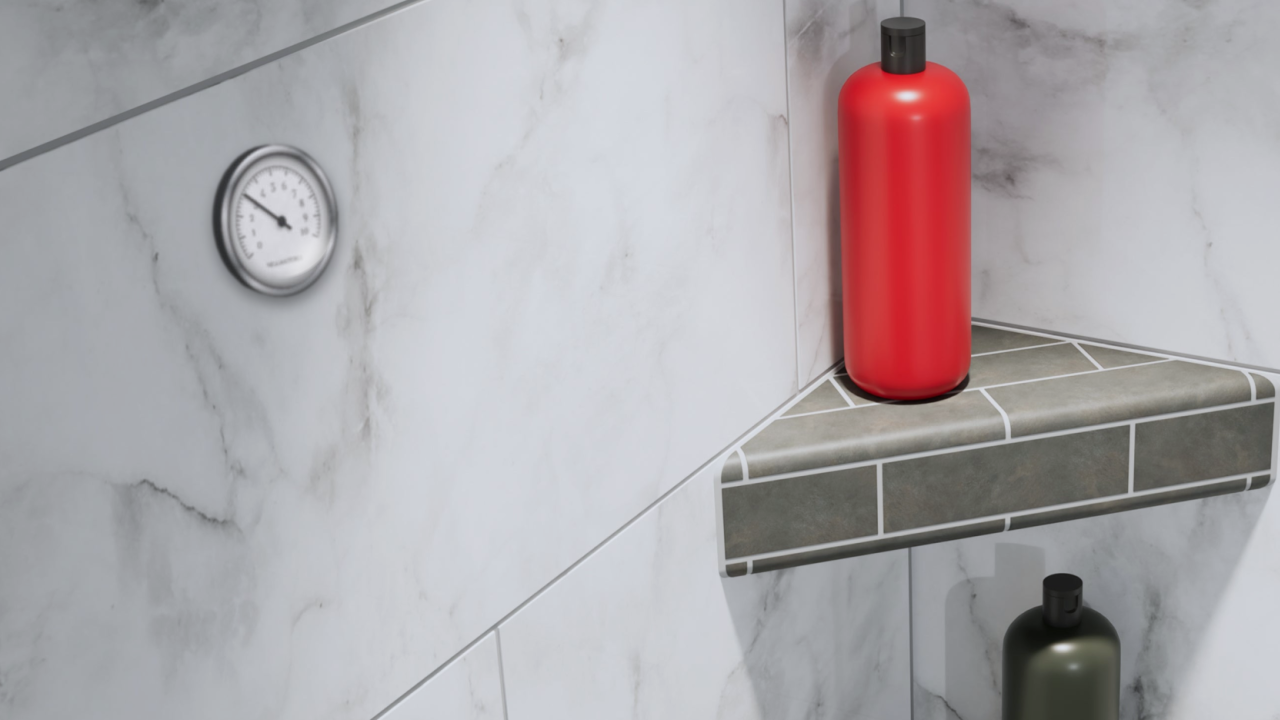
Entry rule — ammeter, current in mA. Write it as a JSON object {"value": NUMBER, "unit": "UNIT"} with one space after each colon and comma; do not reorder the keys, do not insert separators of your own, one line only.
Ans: {"value": 3, "unit": "mA"}
